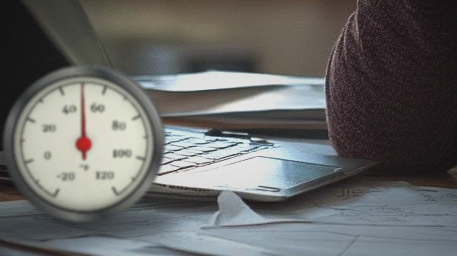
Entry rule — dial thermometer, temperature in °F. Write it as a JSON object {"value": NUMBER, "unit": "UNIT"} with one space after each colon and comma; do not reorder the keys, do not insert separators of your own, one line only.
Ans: {"value": 50, "unit": "°F"}
